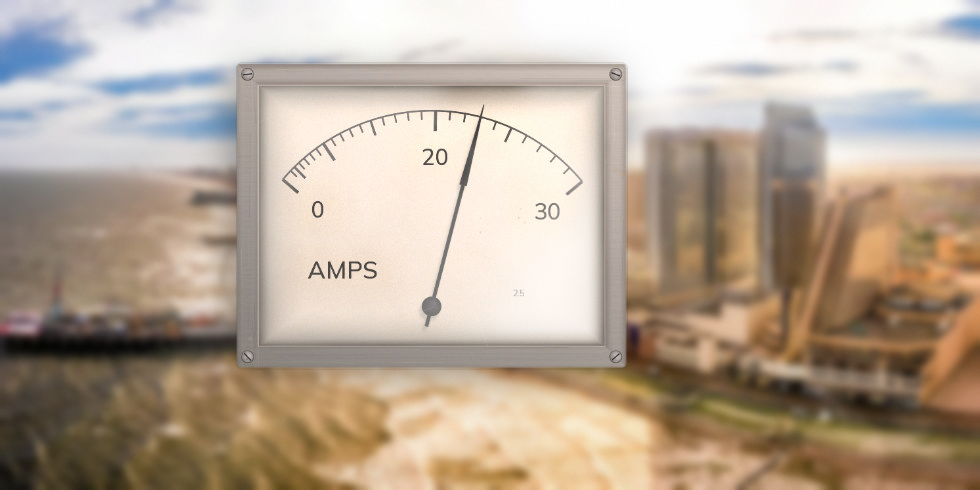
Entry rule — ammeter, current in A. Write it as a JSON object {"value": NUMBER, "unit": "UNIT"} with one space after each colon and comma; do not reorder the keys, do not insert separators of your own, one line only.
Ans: {"value": 23, "unit": "A"}
